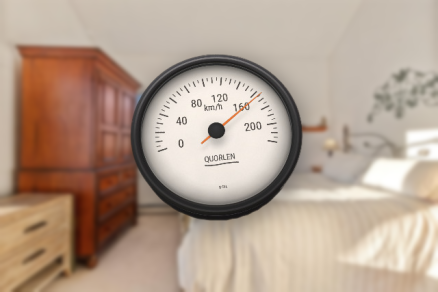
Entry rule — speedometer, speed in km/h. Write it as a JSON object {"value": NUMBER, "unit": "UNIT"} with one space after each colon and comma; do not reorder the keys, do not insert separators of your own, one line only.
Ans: {"value": 165, "unit": "km/h"}
